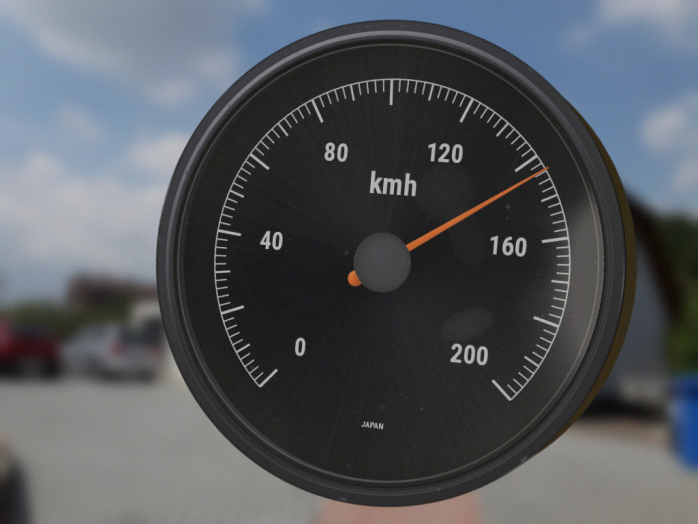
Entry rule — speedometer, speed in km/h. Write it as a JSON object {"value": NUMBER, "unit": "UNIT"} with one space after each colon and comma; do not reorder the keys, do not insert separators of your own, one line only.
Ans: {"value": 144, "unit": "km/h"}
